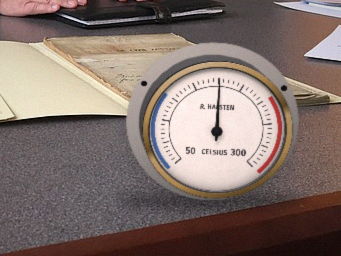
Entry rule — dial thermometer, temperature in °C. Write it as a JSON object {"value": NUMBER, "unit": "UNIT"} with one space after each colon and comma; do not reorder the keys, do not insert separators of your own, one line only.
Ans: {"value": 175, "unit": "°C"}
